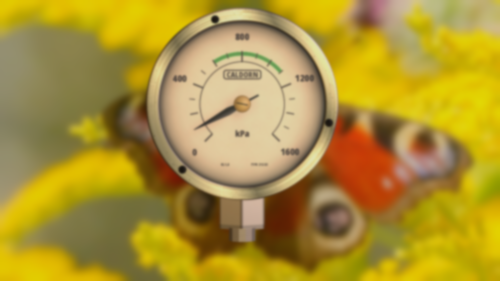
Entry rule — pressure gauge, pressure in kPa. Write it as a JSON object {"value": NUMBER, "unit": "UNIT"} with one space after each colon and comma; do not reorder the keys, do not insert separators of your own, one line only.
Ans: {"value": 100, "unit": "kPa"}
